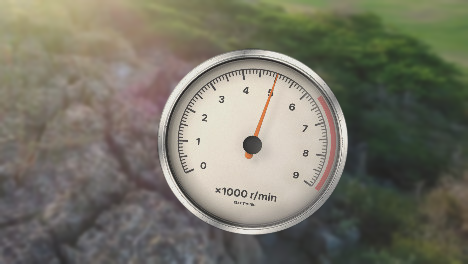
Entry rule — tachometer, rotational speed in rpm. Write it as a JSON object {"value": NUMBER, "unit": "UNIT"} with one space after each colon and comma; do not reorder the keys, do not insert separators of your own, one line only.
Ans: {"value": 5000, "unit": "rpm"}
